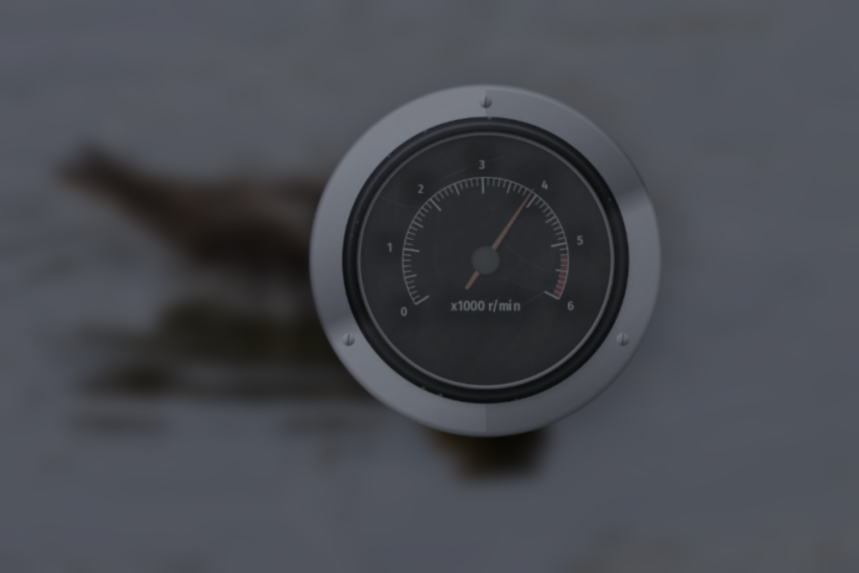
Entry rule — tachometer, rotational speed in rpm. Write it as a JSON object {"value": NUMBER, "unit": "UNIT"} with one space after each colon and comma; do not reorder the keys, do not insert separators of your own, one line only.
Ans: {"value": 3900, "unit": "rpm"}
